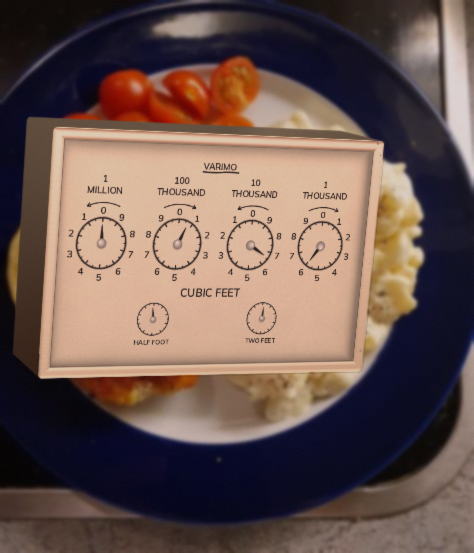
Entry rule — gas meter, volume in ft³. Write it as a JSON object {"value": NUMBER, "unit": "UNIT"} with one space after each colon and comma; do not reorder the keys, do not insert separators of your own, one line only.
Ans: {"value": 6600, "unit": "ft³"}
